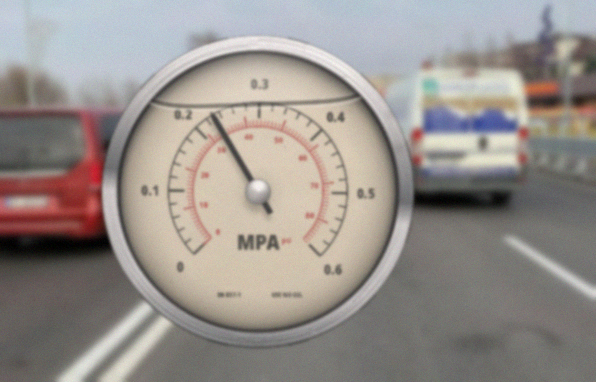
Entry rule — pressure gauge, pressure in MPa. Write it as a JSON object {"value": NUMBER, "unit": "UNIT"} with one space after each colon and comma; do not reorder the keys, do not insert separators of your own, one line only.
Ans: {"value": 0.23, "unit": "MPa"}
